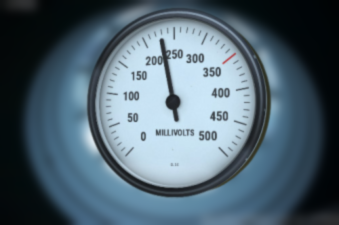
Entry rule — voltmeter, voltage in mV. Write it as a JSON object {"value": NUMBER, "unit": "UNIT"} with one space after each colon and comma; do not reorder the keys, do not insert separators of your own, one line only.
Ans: {"value": 230, "unit": "mV"}
